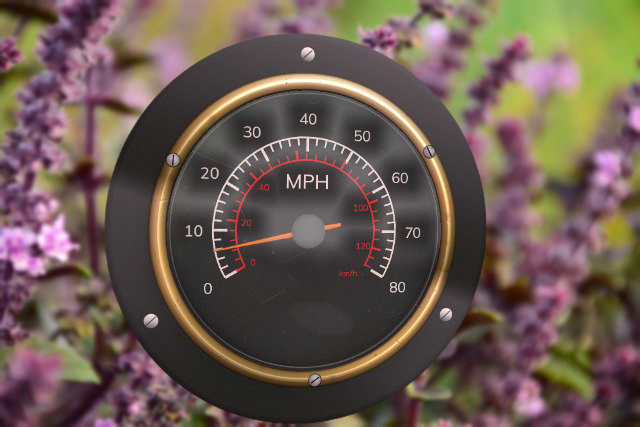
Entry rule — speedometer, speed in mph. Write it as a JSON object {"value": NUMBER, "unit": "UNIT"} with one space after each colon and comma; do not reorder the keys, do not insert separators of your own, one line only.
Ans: {"value": 6, "unit": "mph"}
